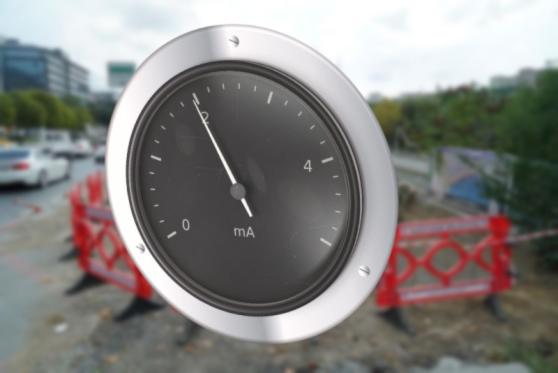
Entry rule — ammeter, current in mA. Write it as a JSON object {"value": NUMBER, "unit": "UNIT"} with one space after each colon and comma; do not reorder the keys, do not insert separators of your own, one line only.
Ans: {"value": 2, "unit": "mA"}
